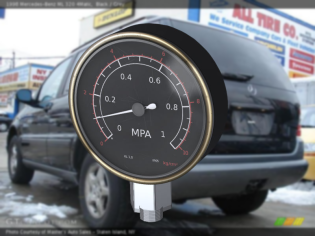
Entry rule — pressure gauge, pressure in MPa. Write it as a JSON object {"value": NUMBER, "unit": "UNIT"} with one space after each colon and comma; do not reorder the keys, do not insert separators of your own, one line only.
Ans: {"value": 0.1, "unit": "MPa"}
